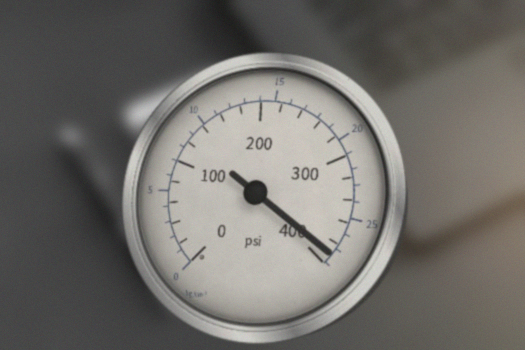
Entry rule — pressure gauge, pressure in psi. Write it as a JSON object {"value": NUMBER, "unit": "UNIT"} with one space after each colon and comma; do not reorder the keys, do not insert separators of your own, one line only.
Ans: {"value": 390, "unit": "psi"}
